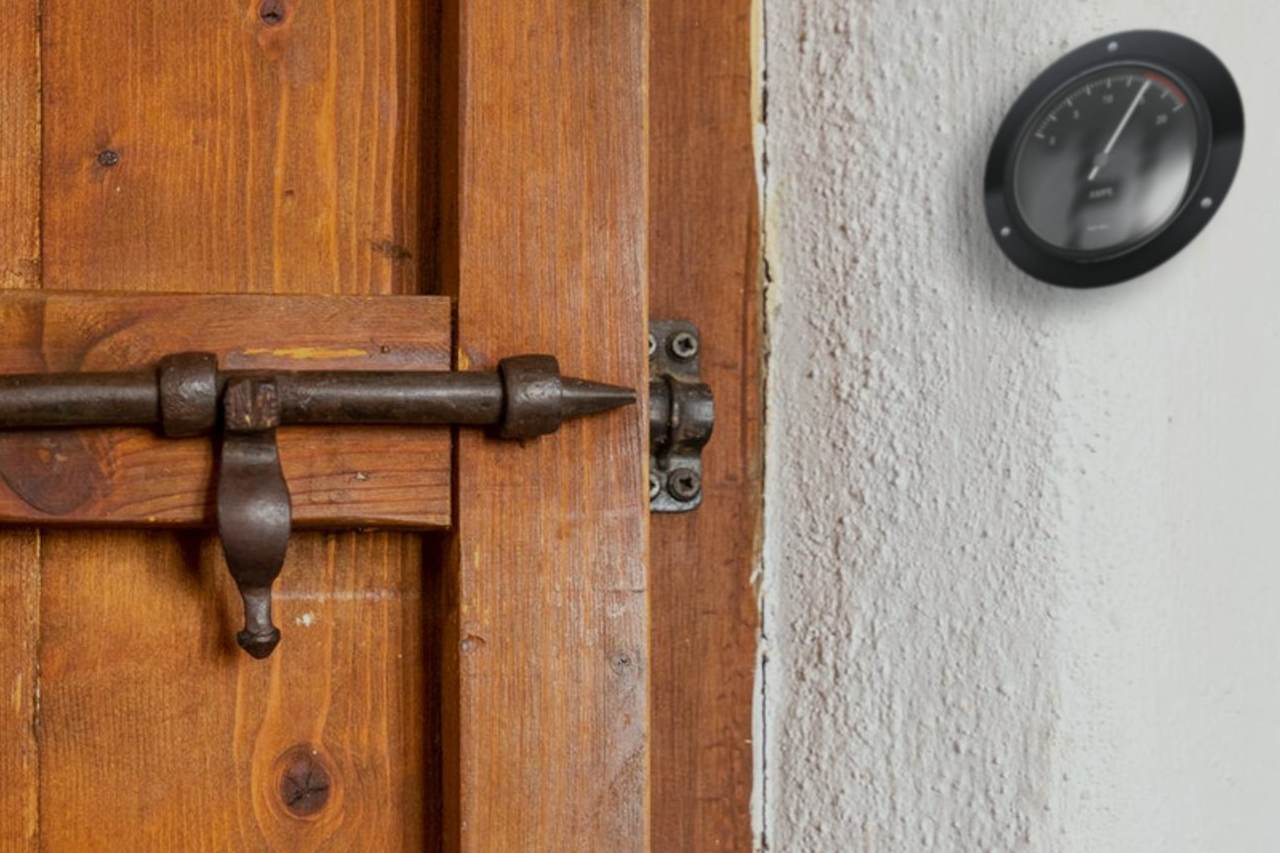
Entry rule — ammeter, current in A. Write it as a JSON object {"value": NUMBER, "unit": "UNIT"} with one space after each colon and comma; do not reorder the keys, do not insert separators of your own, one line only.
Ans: {"value": 15, "unit": "A"}
